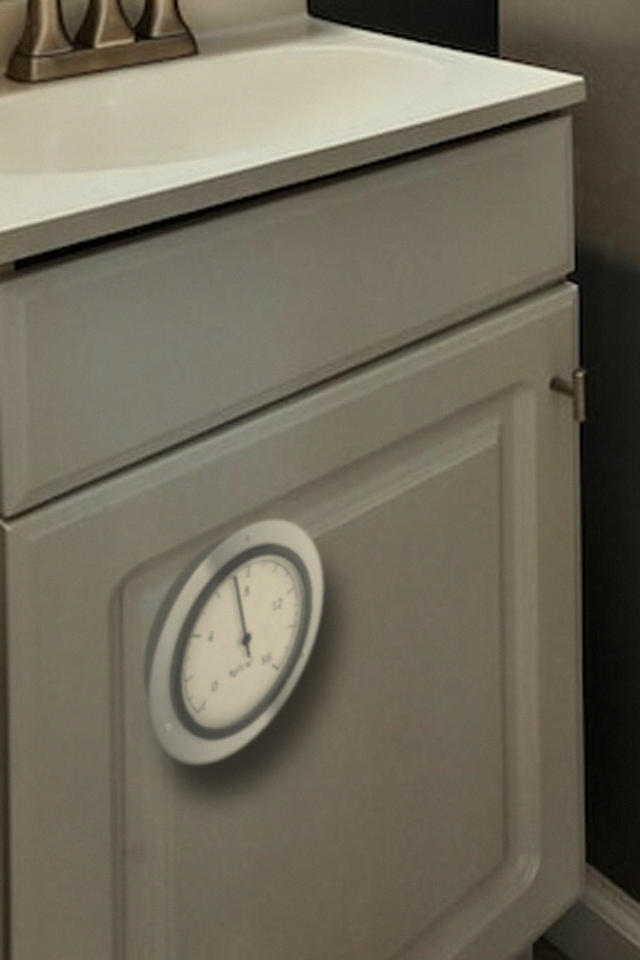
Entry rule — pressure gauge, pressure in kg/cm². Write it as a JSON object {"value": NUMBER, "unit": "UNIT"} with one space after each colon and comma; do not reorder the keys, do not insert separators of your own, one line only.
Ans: {"value": 7, "unit": "kg/cm²"}
